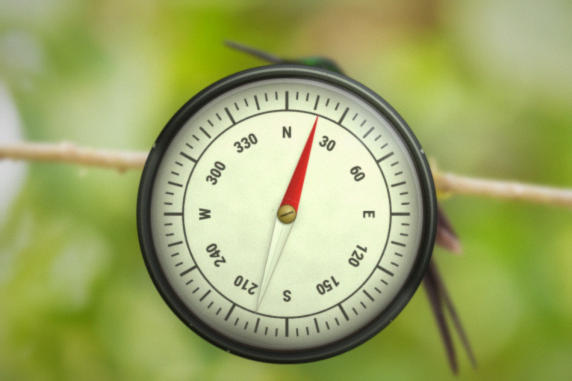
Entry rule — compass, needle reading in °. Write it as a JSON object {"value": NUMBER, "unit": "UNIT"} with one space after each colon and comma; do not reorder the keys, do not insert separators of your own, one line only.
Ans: {"value": 17.5, "unit": "°"}
